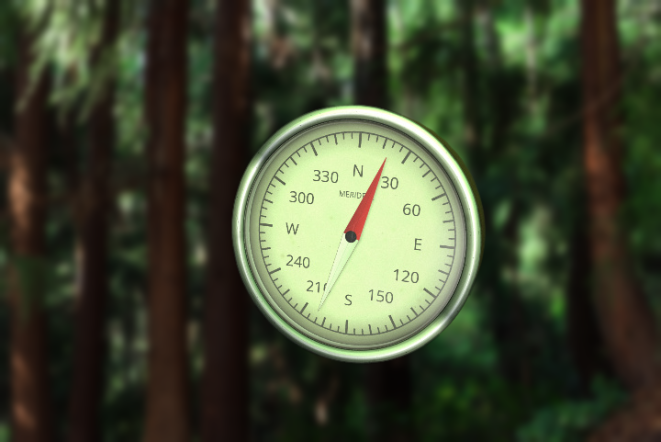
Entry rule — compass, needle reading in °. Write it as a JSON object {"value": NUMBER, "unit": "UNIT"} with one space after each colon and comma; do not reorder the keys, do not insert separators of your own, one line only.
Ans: {"value": 20, "unit": "°"}
